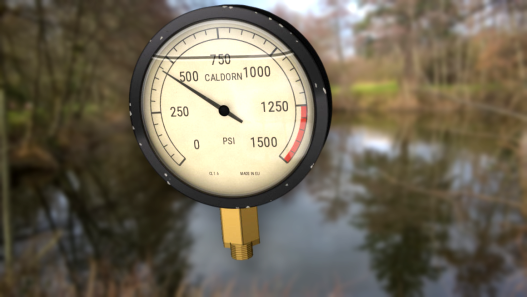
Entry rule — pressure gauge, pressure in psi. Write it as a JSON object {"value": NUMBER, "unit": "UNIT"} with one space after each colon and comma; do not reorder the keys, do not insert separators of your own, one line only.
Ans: {"value": 450, "unit": "psi"}
